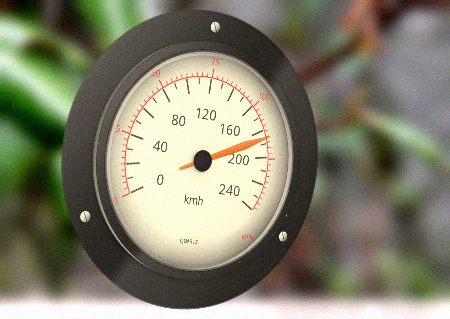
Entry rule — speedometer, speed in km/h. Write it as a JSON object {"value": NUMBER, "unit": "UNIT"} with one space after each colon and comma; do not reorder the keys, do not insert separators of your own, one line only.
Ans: {"value": 185, "unit": "km/h"}
